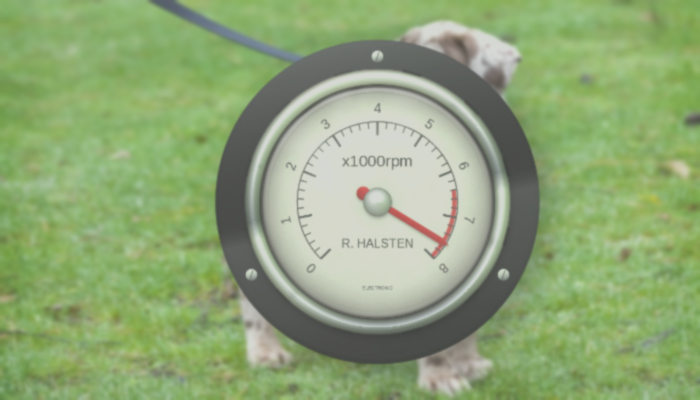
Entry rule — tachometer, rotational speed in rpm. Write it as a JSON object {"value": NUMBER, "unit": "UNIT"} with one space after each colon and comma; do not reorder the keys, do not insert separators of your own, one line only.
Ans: {"value": 7600, "unit": "rpm"}
